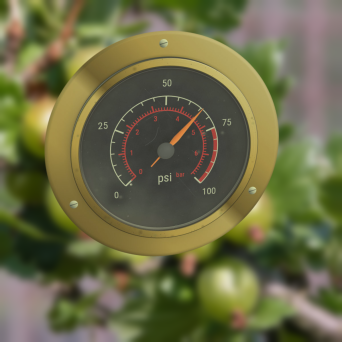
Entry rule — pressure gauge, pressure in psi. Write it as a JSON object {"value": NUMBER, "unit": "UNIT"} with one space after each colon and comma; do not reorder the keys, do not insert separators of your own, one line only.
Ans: {"value": 65, "unit": "psi"}
